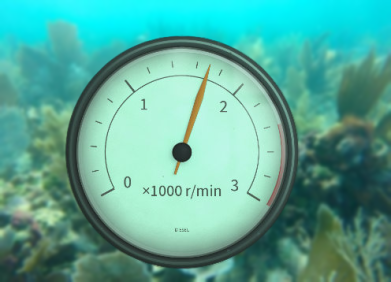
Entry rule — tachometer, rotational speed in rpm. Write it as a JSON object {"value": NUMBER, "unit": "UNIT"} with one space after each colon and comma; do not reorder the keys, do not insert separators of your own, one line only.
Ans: {"value": 1700, "unit": "rpm"}
